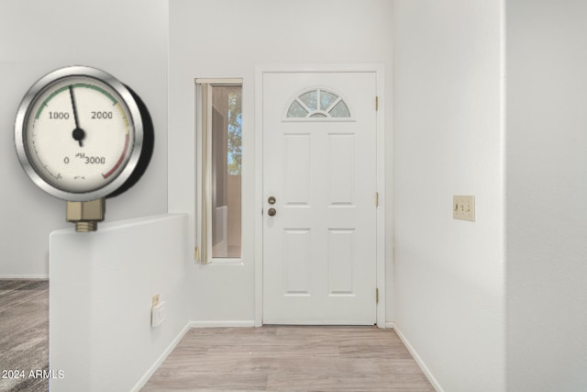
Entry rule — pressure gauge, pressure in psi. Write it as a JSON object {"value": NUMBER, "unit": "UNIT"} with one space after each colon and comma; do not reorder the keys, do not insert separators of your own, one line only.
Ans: {"value": 1400, "unit": "psi"}
